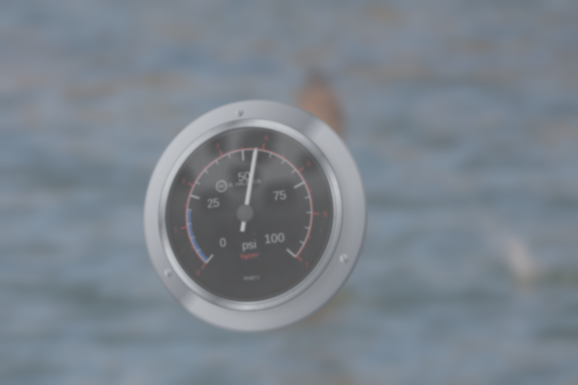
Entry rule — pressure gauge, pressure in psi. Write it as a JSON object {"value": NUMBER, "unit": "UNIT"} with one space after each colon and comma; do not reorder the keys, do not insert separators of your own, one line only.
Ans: {"value": 55, "unit": "psi"}
